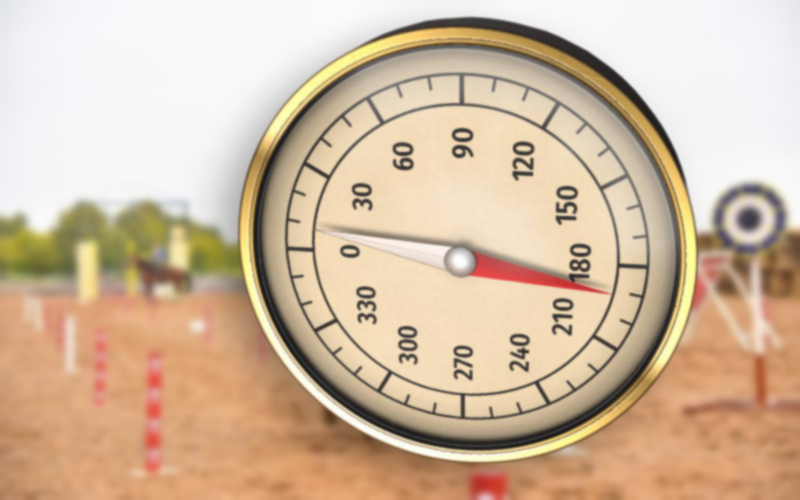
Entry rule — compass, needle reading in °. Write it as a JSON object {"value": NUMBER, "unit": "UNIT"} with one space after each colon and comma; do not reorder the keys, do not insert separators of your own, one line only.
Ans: {"value": 190, "unit": "°"}
